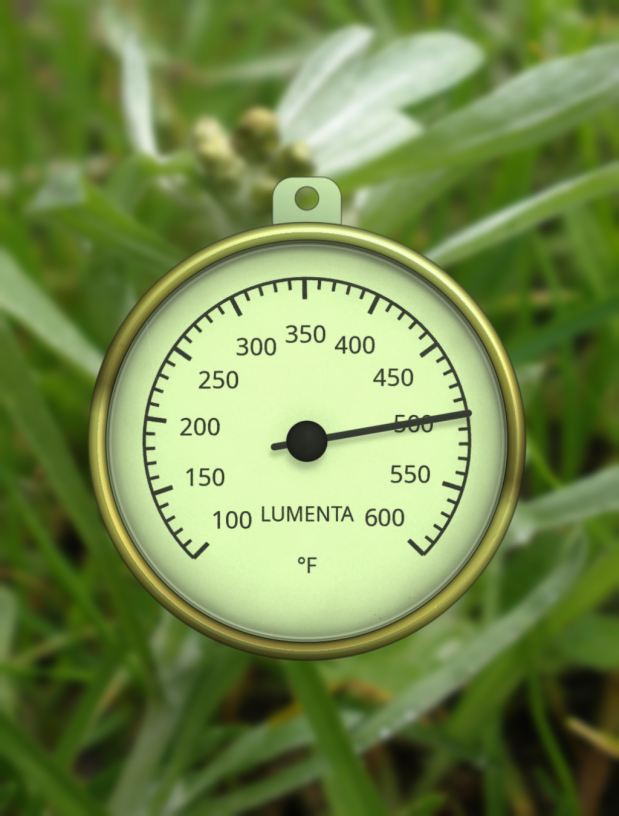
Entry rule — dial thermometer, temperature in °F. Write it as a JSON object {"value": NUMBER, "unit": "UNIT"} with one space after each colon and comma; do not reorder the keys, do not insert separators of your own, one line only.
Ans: {"value": 500, "unit": "°F"}
